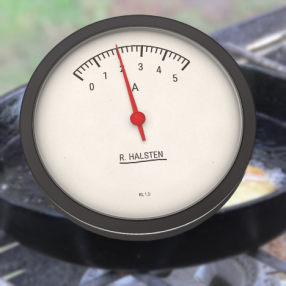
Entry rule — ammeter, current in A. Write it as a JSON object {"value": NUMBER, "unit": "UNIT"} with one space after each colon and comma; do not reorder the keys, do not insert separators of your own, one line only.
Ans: {"value": 2, "unit": "A"}
